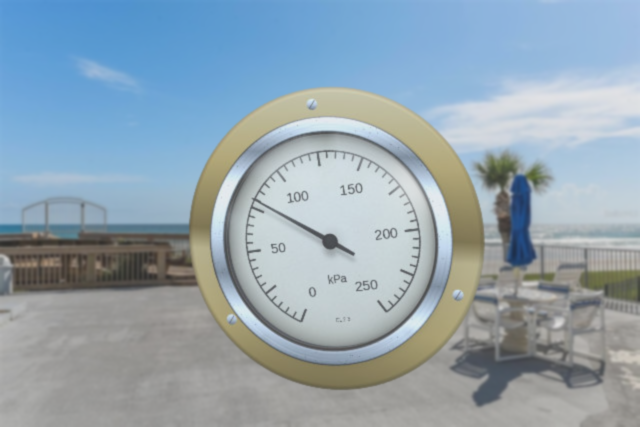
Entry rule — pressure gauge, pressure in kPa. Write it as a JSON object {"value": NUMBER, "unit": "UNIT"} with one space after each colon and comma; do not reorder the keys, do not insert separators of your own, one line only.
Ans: {"value": 80, "unit": "kPa"}
